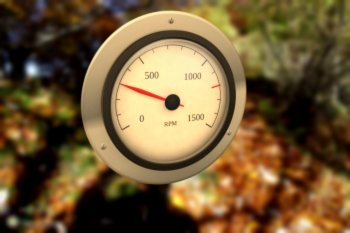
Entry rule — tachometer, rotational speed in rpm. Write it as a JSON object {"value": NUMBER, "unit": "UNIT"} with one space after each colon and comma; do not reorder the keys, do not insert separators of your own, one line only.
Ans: {"value": 300, "unit": "rpm"}
